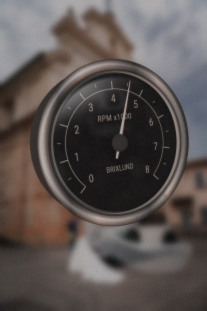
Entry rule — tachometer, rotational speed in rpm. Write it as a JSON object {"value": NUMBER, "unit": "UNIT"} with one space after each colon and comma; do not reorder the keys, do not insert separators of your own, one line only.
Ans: {"value": 4500, "unit": "rpm"}
